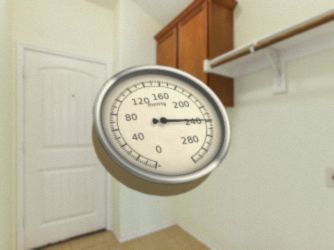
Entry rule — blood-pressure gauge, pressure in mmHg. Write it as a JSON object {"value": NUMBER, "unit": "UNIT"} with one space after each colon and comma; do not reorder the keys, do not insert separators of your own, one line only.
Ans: {"value": 240, "unit": "mmHg"}
